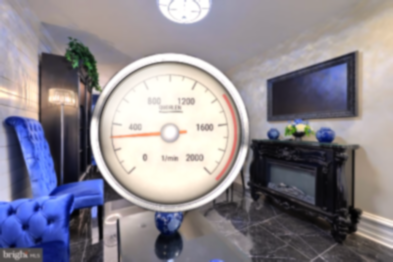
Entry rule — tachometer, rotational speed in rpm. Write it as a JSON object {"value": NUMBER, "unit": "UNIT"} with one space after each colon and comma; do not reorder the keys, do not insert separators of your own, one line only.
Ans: {"value": 300, "unit": "rpm"}
